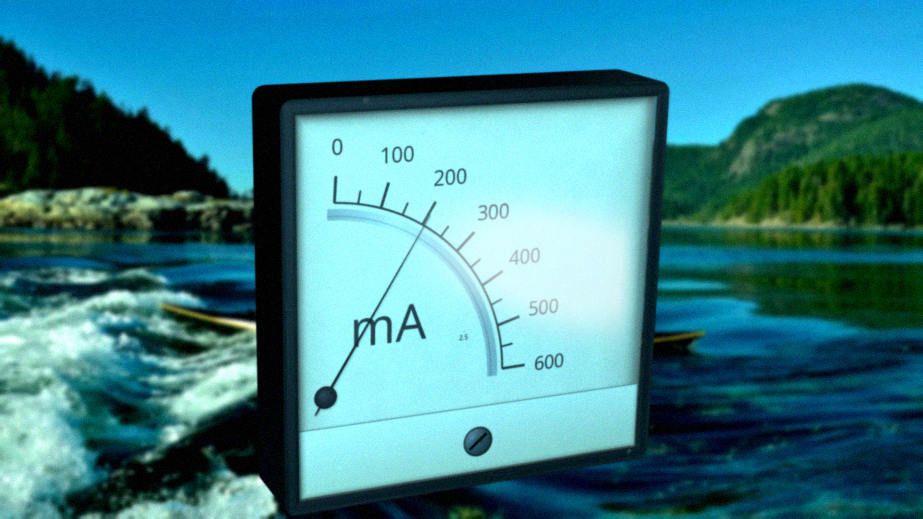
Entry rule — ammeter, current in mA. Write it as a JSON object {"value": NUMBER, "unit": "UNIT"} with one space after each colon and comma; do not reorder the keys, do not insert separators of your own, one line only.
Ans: {"value": 200, "unit": "mA"}
